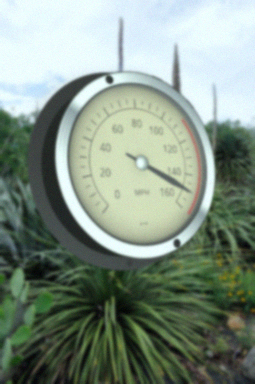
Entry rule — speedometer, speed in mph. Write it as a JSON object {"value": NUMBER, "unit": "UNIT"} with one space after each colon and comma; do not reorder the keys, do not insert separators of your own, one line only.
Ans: {"value": 150, "unit": "mph"}
